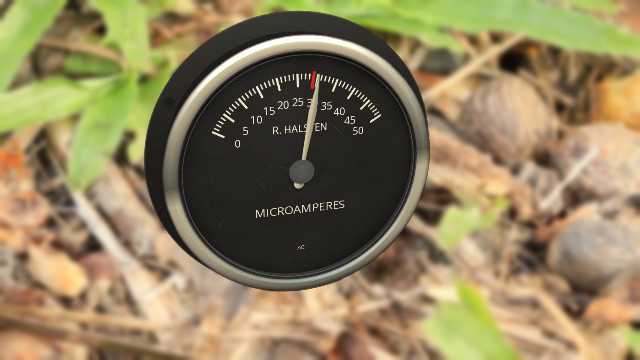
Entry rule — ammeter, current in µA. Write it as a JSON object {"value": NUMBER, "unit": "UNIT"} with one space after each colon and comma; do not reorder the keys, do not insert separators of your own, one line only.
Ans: {"value": 30, "unit": "µA"}
